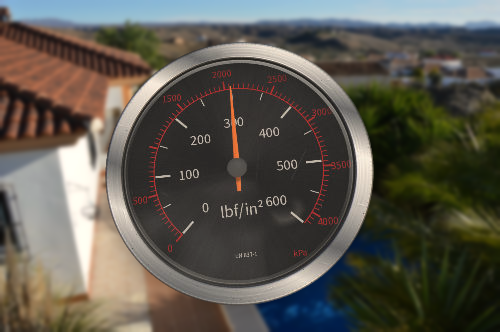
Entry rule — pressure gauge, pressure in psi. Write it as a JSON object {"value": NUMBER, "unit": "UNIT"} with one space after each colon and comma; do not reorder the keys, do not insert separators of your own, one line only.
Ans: {"value": 300, "unit": "psi"}
